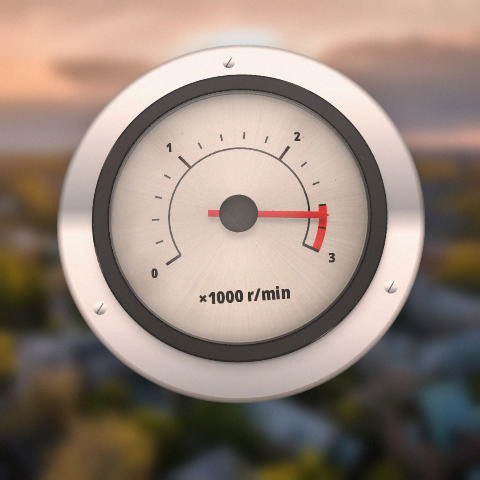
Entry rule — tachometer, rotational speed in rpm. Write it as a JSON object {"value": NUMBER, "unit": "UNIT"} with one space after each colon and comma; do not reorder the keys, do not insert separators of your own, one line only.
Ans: {"value": 2700, "unit": "rpm"}
